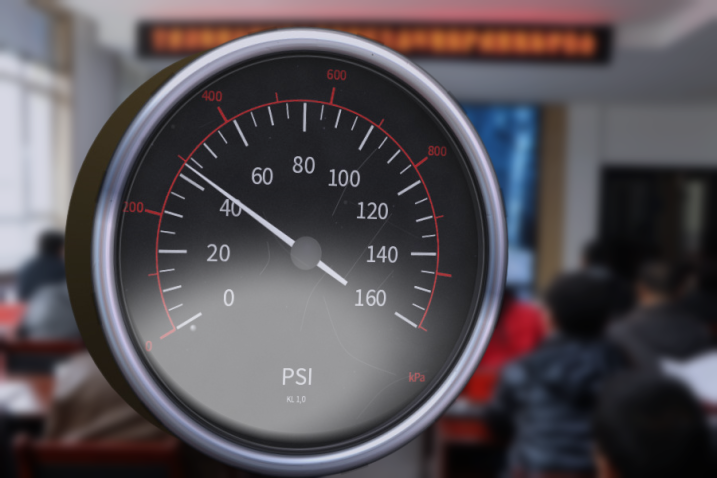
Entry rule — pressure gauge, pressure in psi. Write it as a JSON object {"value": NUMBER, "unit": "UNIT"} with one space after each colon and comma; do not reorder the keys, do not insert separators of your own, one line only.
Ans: {"value": 42.5, "unit": "psi"}
